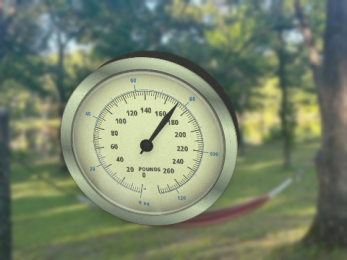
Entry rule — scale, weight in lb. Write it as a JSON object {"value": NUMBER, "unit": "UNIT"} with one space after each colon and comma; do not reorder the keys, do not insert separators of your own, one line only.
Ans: {"value": 170, "unit": "lb"}
